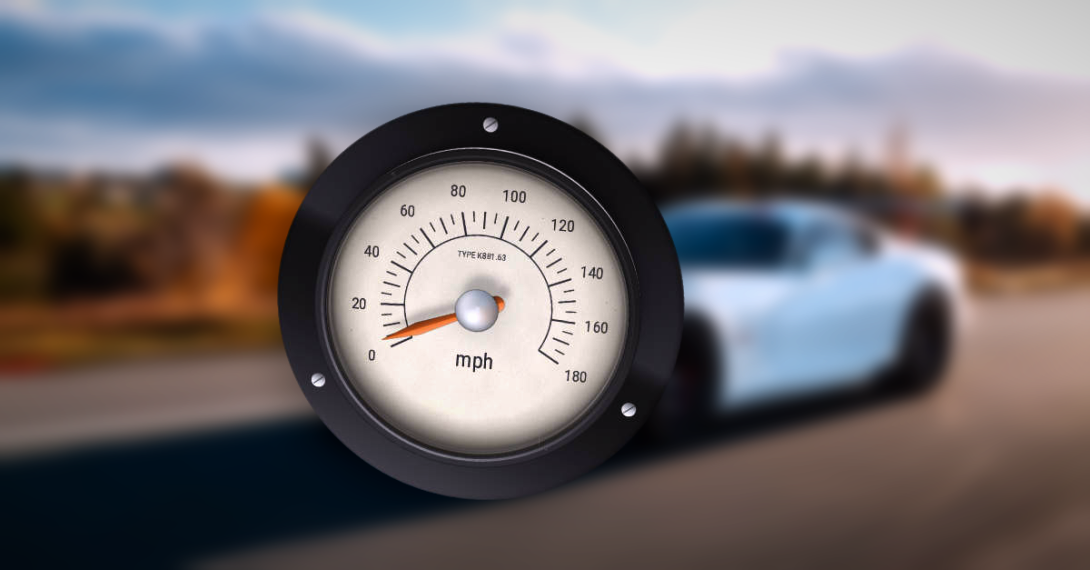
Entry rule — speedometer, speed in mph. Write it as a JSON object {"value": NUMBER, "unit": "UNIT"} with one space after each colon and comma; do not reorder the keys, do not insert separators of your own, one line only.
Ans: {"value": 5, "unit": "mph"}
